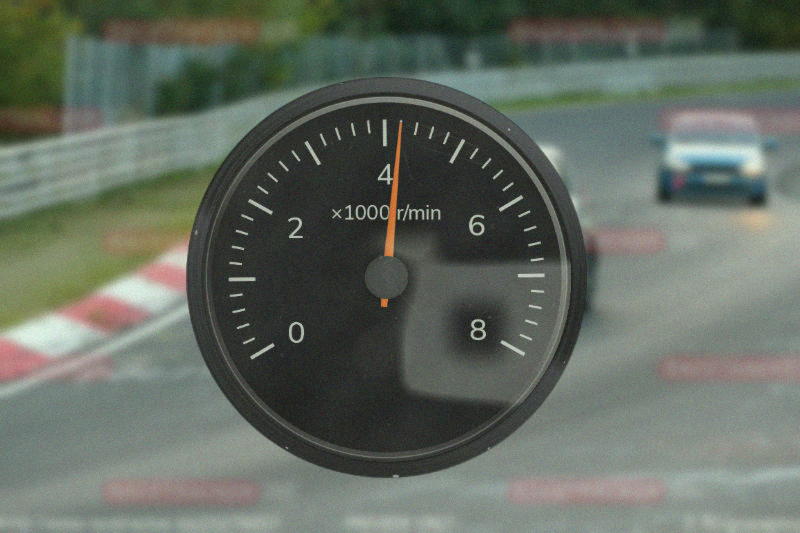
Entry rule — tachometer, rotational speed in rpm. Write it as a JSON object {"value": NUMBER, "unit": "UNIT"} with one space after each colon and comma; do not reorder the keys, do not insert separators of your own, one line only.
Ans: {"value": 4200, "unit": "rpm"}
